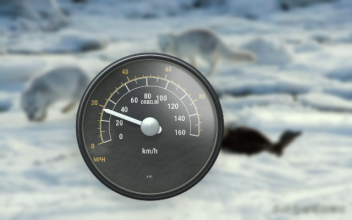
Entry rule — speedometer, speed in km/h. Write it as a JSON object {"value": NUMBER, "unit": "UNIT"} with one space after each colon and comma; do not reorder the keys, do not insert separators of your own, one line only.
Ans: {"value": 30, "unit": "km/h"}
